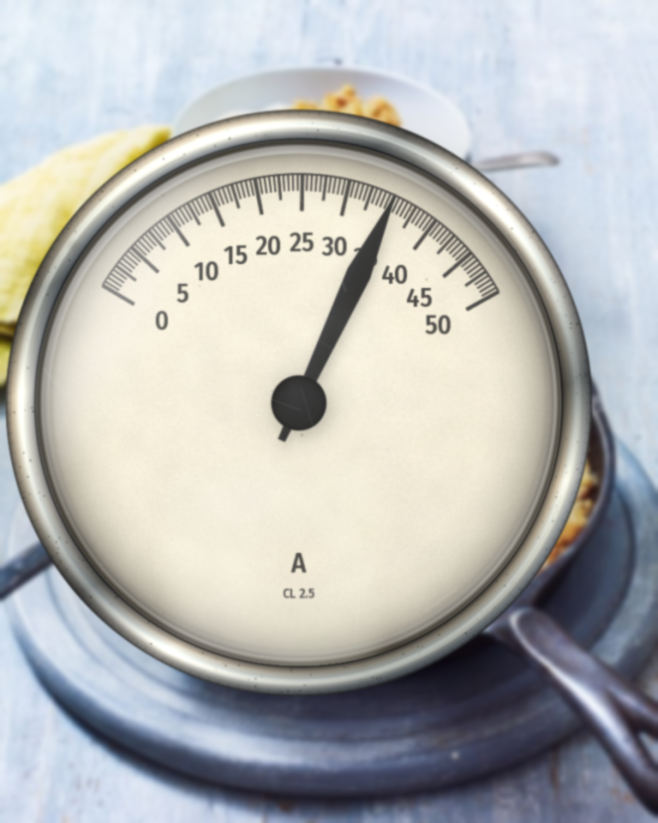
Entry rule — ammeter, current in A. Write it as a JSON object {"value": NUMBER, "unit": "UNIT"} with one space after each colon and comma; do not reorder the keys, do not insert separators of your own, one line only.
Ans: {"value": 35, "unit": "A"}
